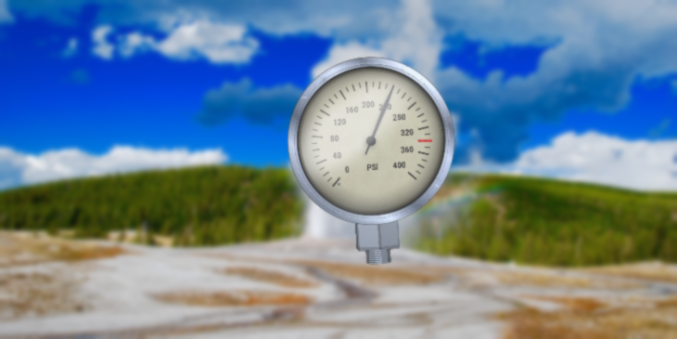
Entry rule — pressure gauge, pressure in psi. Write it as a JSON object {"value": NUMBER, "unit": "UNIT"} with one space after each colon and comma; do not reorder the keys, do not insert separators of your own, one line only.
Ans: {"value": 240, "unit": "psi"}
